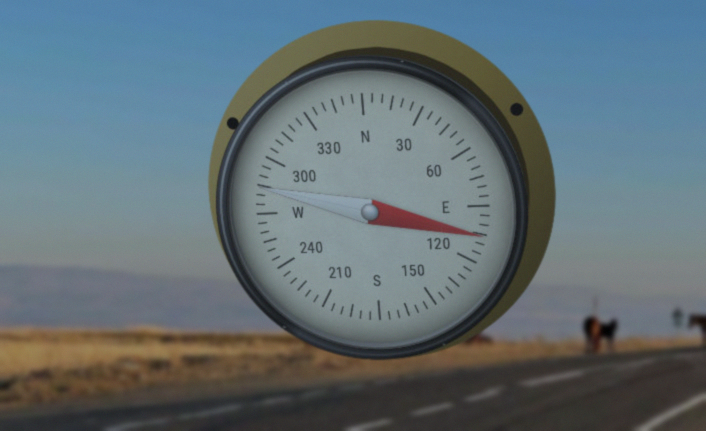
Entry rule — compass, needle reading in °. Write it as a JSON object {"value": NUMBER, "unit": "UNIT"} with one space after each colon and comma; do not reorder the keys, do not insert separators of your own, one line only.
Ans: {"value": 105, "unit": "°"}
